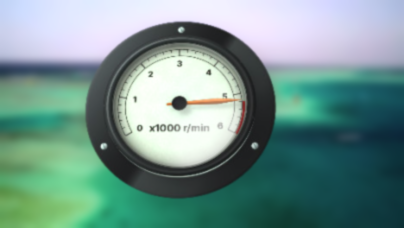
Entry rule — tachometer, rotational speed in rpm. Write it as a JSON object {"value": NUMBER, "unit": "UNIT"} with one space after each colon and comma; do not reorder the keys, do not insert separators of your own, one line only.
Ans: {"value": 5200, "unit": "rpm"}
